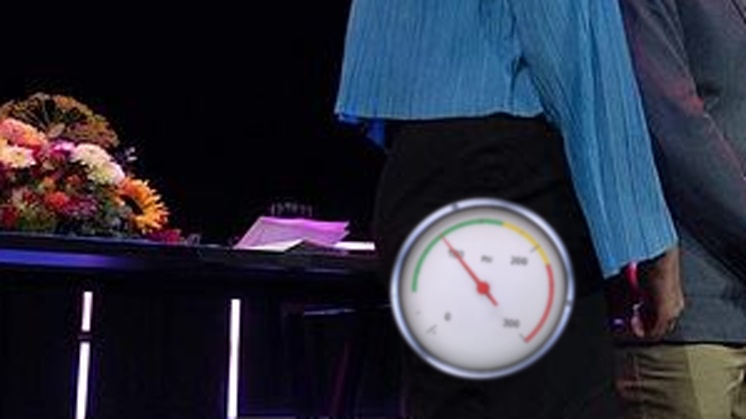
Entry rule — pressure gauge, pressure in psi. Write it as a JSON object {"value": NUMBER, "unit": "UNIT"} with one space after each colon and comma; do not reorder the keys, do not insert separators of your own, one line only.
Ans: {"value": 100, "unit": "psi"}
